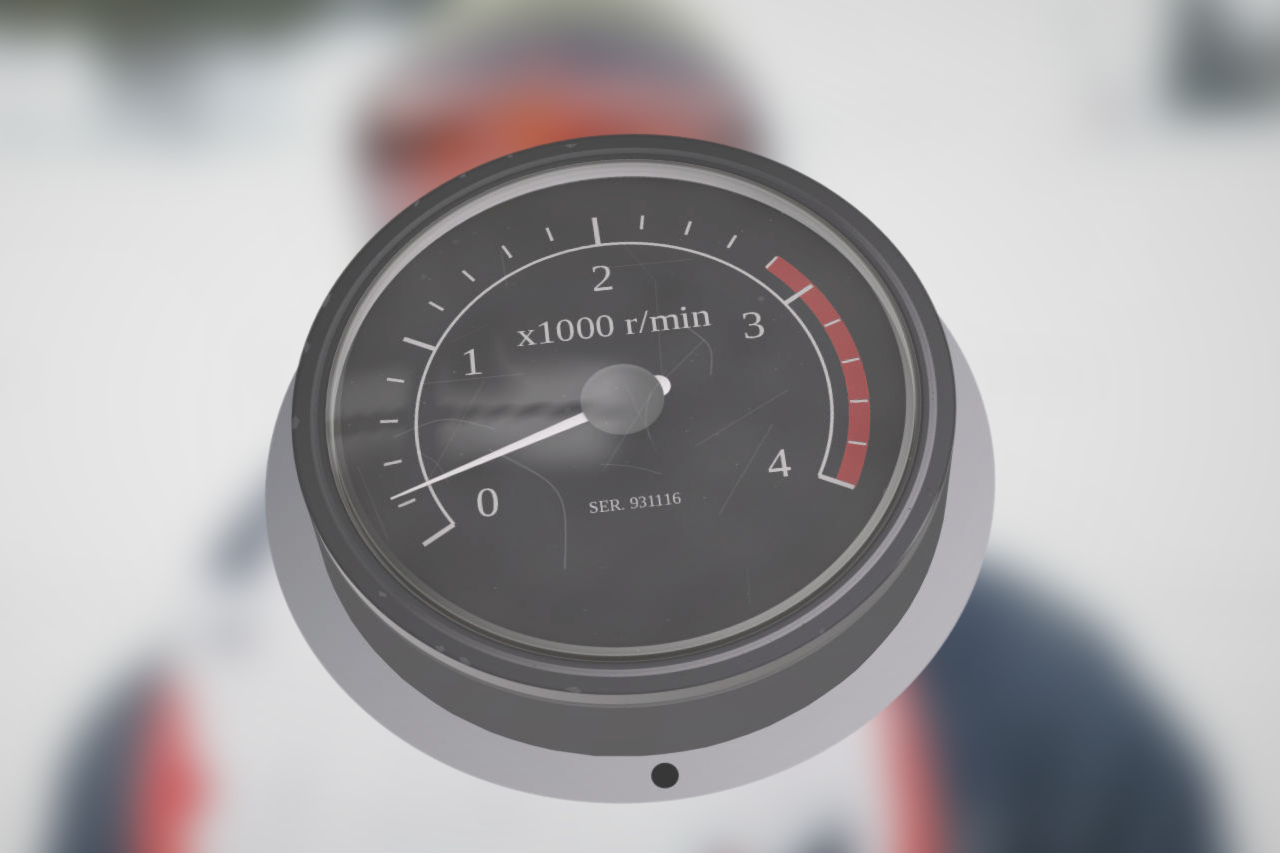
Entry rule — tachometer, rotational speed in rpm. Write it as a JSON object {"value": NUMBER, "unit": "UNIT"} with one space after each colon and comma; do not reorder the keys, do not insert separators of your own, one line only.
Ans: {"value": 200, "unit": "rpm"}
